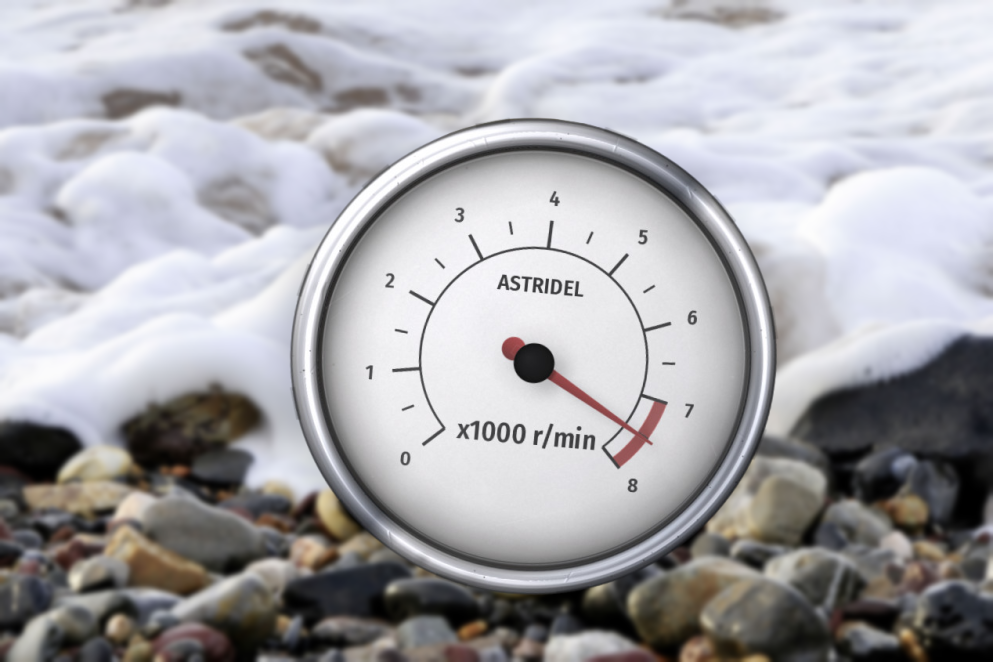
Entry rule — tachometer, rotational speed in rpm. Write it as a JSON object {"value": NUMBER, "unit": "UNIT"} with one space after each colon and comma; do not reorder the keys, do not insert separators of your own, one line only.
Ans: {"value": 7500, "unit": "rpm"}
